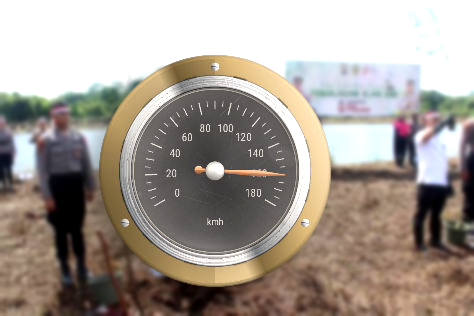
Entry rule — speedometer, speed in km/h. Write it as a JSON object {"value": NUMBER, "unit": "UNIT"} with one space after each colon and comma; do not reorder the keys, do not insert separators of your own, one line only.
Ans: {"value": 160, "unit": "km/h"}
